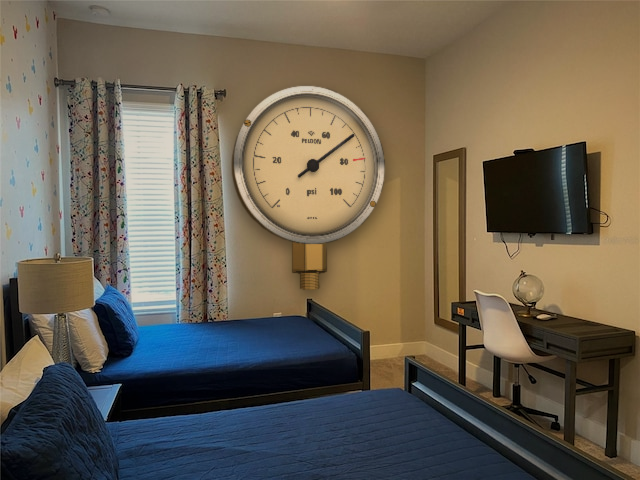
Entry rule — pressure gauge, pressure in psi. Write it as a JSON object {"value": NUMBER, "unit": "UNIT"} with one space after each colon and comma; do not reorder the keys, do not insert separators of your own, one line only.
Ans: {"value": 70, "unit": "psi"}
